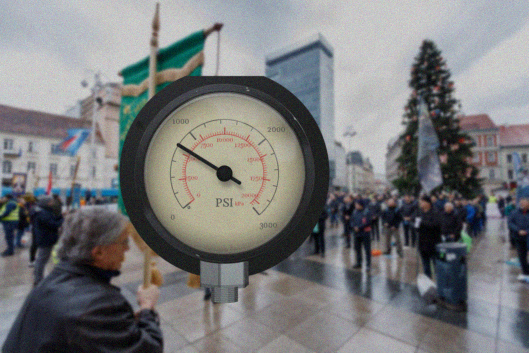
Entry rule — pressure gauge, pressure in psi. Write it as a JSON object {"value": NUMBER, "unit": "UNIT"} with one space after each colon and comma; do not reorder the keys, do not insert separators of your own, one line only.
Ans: {"value": 800, "unit": "psi"}
